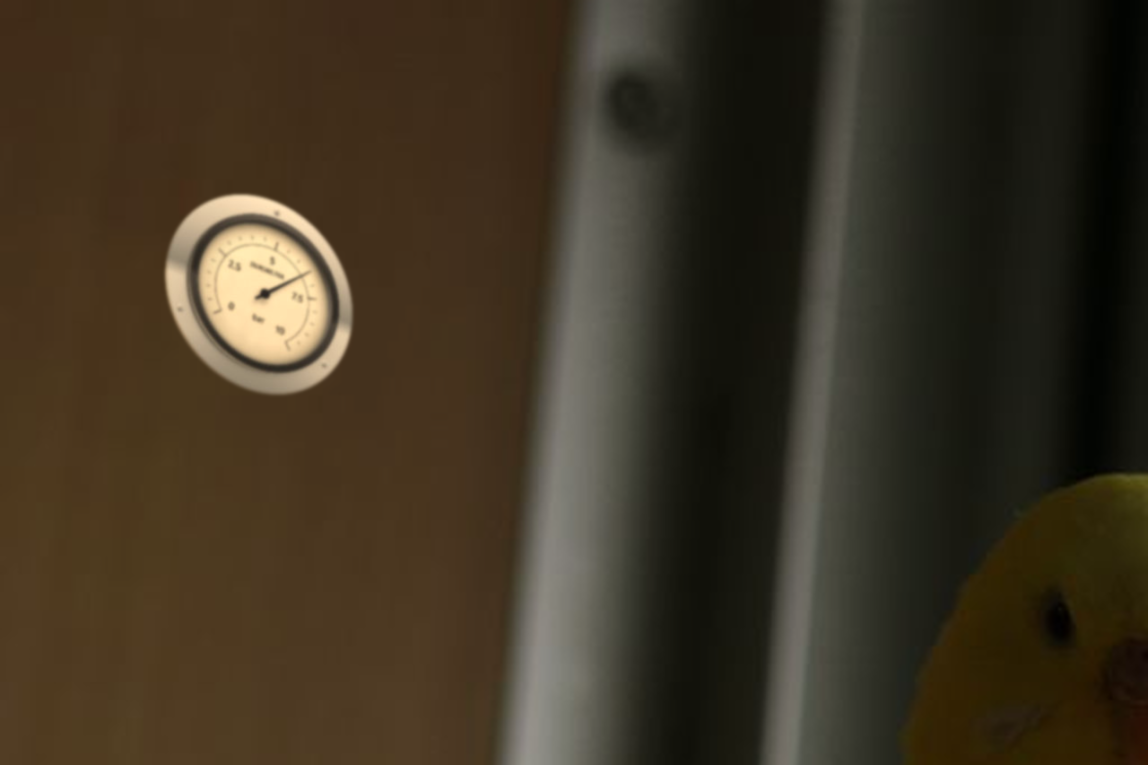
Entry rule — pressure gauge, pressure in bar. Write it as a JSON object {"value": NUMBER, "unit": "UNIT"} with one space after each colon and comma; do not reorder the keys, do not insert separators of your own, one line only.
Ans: {"value": 6.5, "unit": "bar"}
